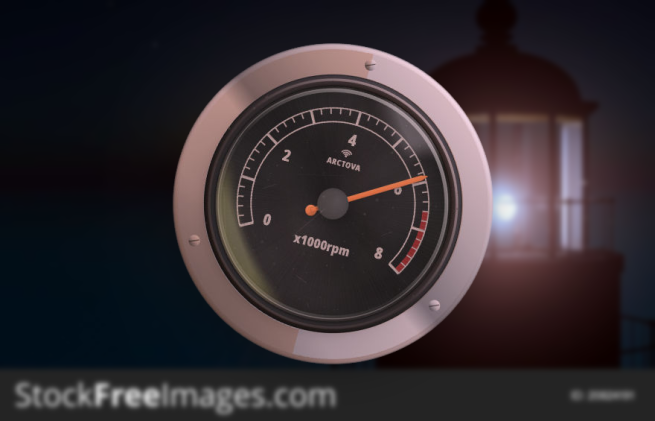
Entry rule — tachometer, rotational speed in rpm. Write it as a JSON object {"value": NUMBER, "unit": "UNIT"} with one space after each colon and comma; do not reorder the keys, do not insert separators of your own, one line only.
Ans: {"value": 5900, "unit": "rpm"}
